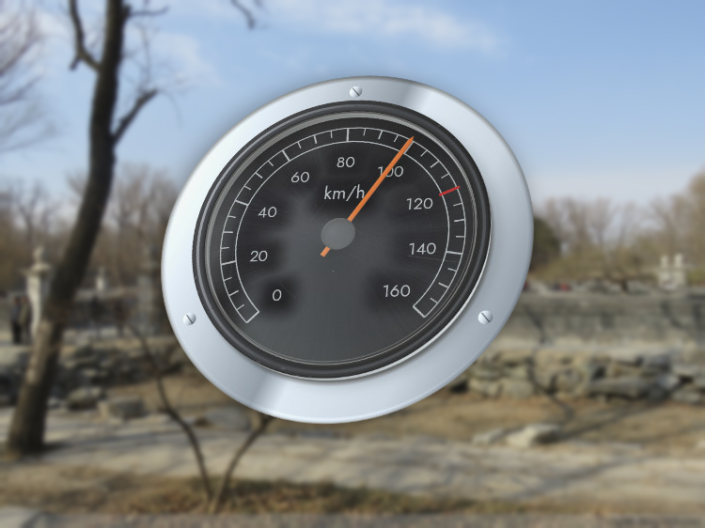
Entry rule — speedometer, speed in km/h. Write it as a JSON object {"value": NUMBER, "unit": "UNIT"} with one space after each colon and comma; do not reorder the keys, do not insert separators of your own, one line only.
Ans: {"value": 100, "unit": "km/h"}
